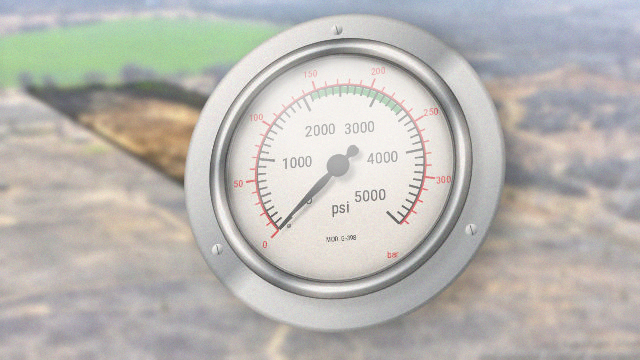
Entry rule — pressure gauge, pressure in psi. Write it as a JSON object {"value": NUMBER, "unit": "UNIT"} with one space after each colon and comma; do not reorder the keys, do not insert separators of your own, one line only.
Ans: {"value": 0, "unit": "psi"}
